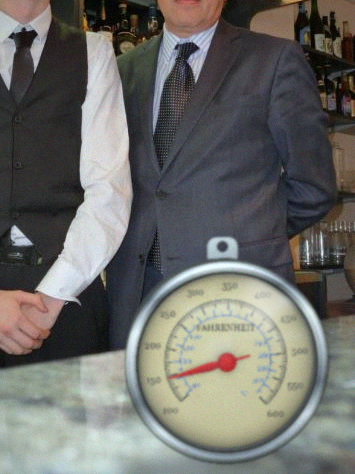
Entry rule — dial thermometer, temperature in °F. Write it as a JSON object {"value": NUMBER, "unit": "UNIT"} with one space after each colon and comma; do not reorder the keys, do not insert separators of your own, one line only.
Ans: {"value": 150, "unit": "°F"}
